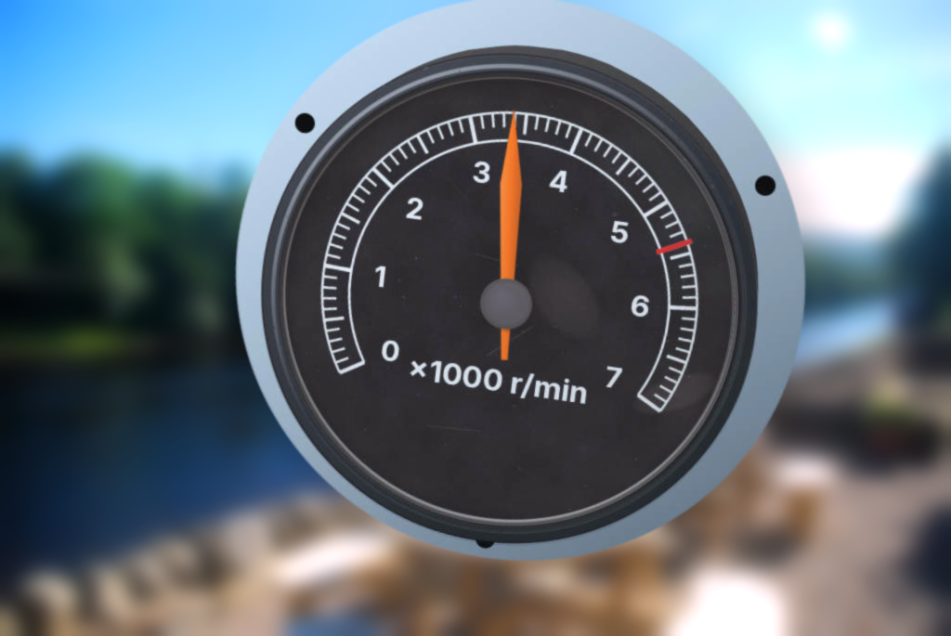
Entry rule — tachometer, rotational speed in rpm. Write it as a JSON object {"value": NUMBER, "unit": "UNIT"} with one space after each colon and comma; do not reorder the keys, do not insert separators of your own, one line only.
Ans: {"value": 3400, "unit": "rpm"}
